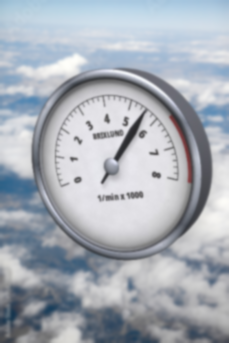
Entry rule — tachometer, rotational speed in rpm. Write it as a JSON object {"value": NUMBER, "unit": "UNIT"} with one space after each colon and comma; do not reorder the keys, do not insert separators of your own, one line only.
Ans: {"value": 5600, "unit": "rpm"}
